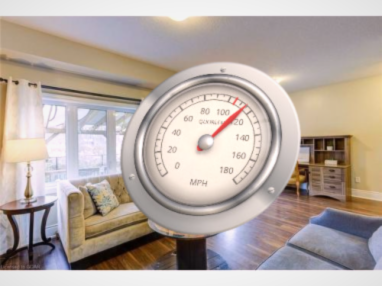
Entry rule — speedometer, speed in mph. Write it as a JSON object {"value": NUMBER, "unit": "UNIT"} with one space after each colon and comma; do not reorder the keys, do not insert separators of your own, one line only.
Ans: {"value": 115, "unit": "mph"}
